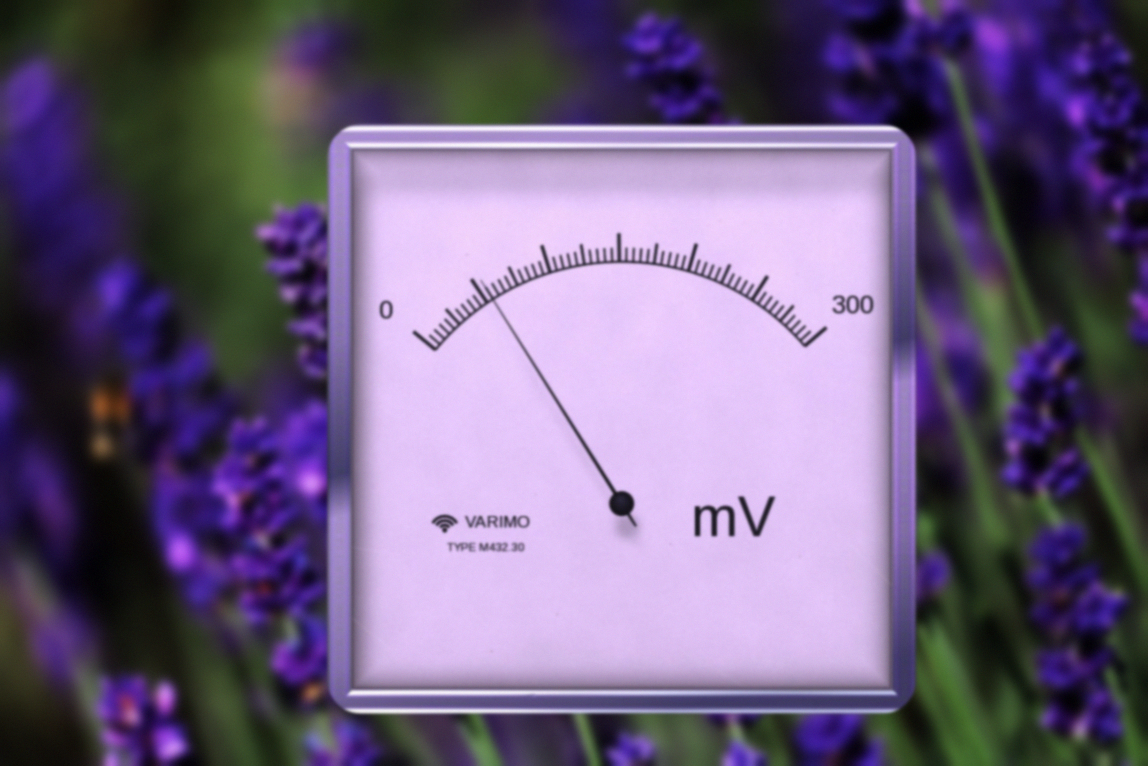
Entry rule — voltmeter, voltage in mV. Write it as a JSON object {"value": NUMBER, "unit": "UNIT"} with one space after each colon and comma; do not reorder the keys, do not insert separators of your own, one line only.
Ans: {"value": 55, "unit": "mV"}
